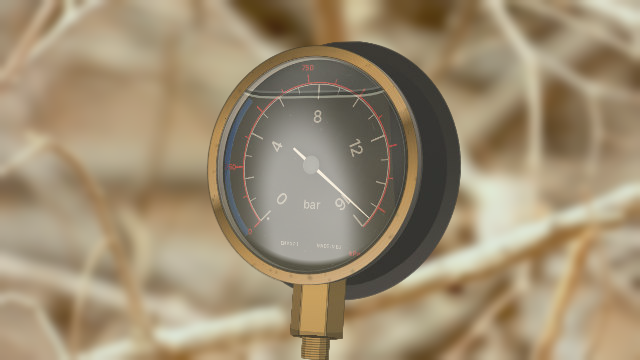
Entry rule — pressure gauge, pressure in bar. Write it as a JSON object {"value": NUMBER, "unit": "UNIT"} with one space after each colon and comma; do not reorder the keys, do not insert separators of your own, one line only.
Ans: {"value": 15.5, "unit": "bar"}
